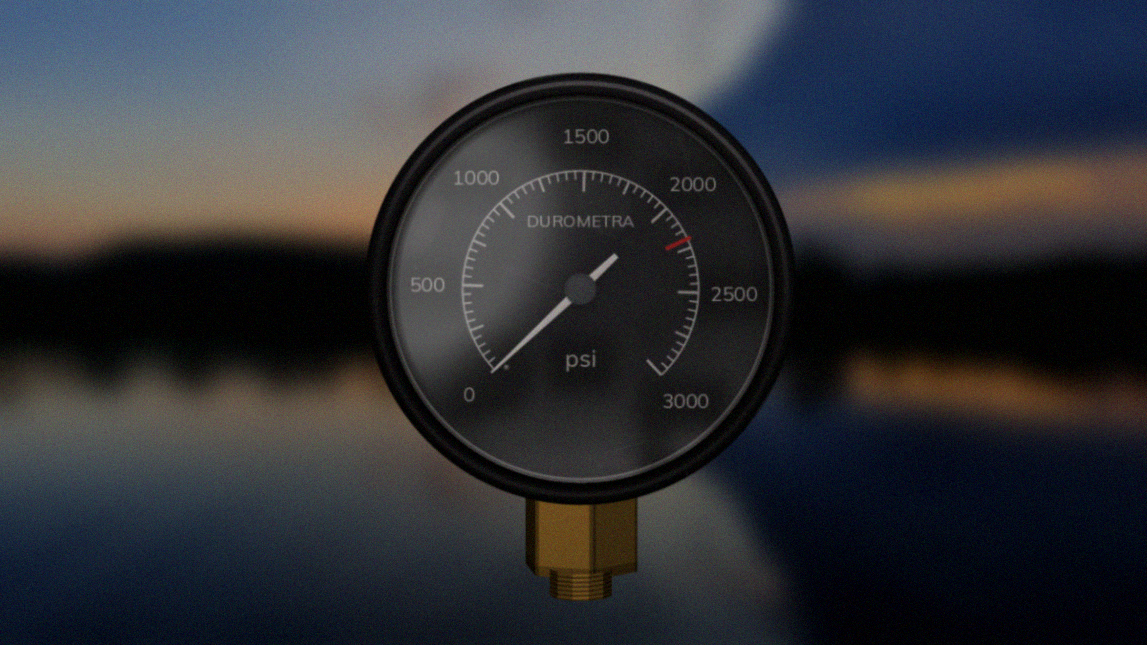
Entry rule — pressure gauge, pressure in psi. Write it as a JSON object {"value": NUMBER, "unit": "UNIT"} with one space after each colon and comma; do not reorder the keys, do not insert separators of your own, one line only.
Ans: {"value": 0, "unit": "psi"}
